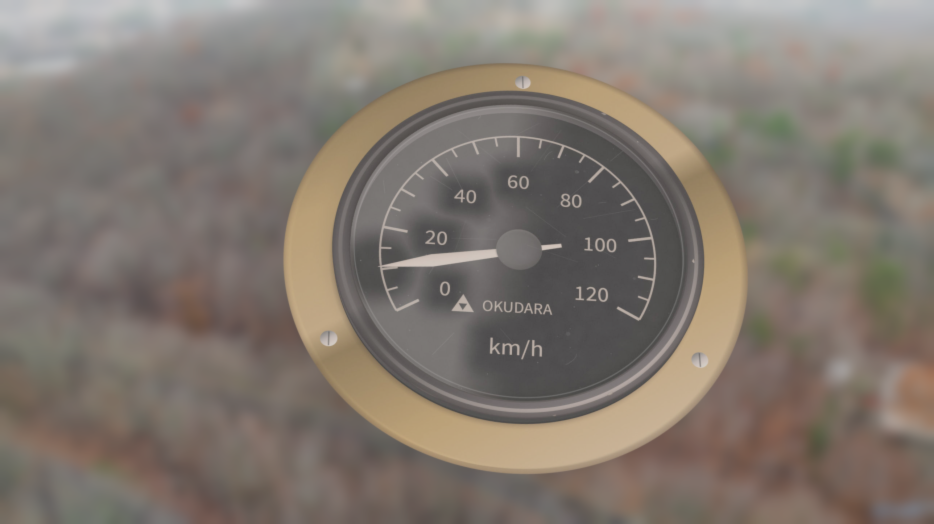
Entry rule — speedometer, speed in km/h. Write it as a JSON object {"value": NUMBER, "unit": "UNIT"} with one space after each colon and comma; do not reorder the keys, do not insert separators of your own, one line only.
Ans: {"value": 10, "unit": "km/h"}
